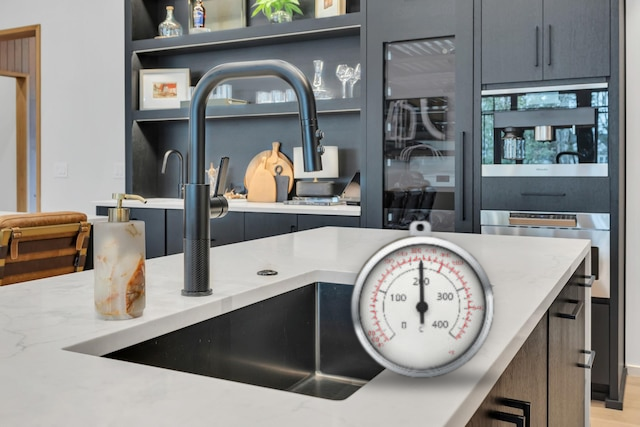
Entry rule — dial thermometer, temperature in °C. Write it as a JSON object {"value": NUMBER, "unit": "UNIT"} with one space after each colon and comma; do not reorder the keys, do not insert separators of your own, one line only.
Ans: {"value": 200, "unit": "°C"}
